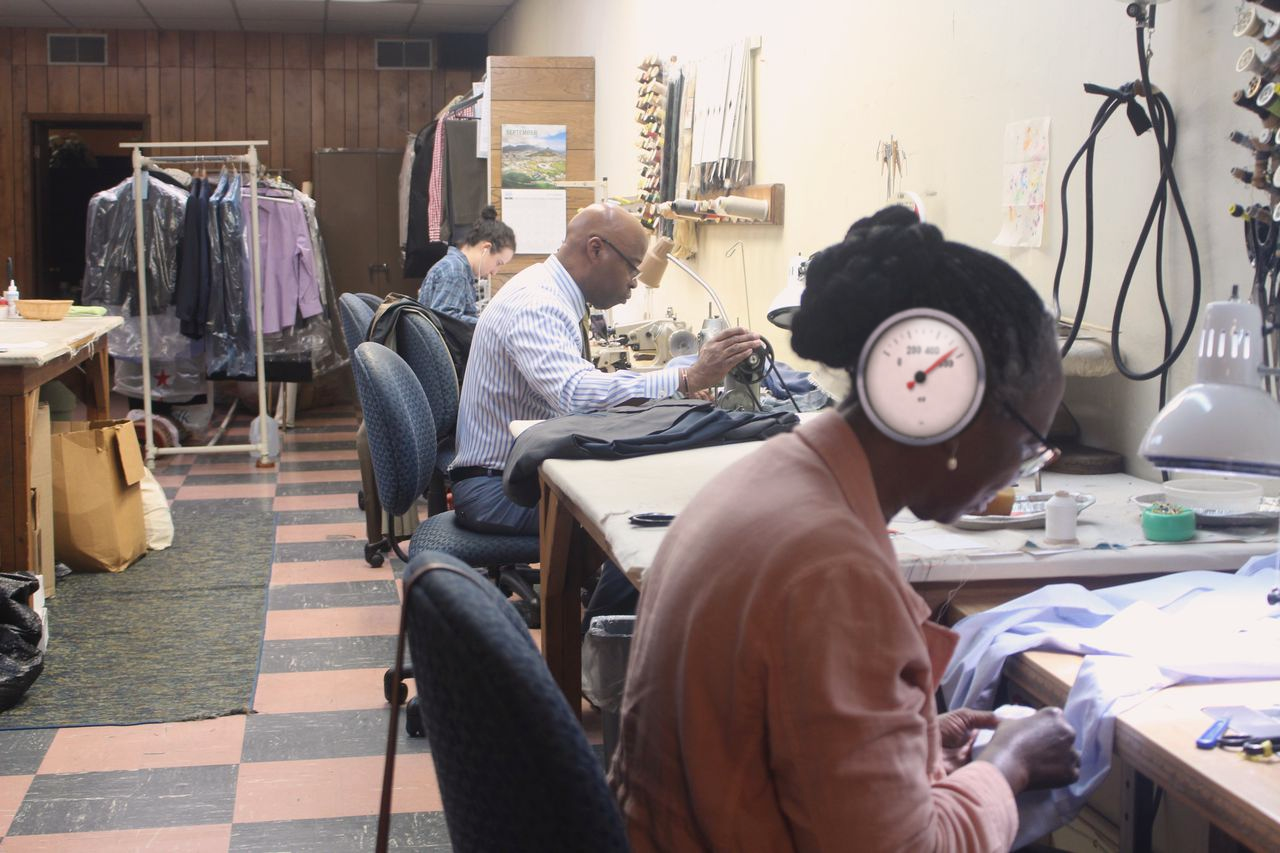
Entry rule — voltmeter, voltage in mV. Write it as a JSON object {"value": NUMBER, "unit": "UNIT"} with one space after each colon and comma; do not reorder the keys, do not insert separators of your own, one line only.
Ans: {"value": 550, "unit": "mV"}
